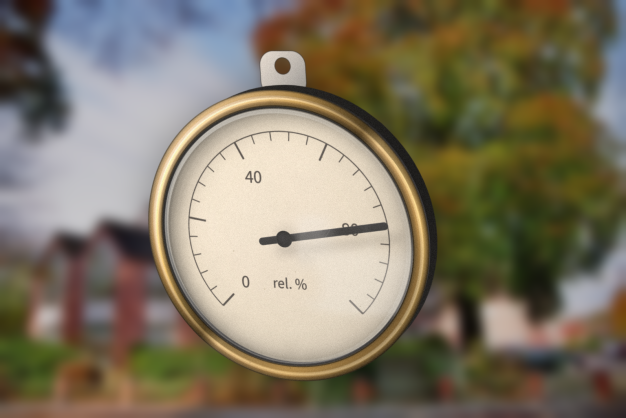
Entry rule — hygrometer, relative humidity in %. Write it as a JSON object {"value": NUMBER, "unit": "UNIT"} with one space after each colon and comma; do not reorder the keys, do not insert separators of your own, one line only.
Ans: {"value": 80, "unit": "%"}
